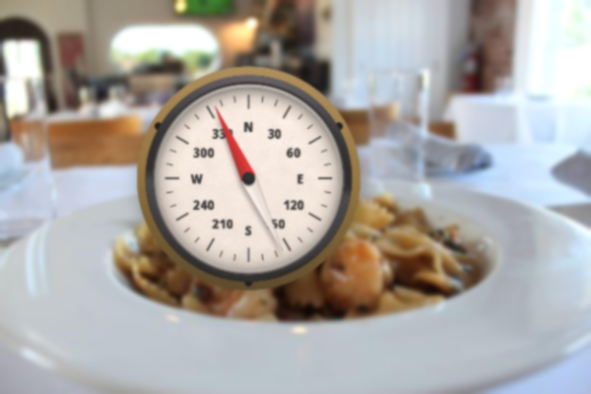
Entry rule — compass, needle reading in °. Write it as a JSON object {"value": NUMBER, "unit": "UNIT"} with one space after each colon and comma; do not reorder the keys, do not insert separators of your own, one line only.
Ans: {"value": 335, "unit": "°"}
